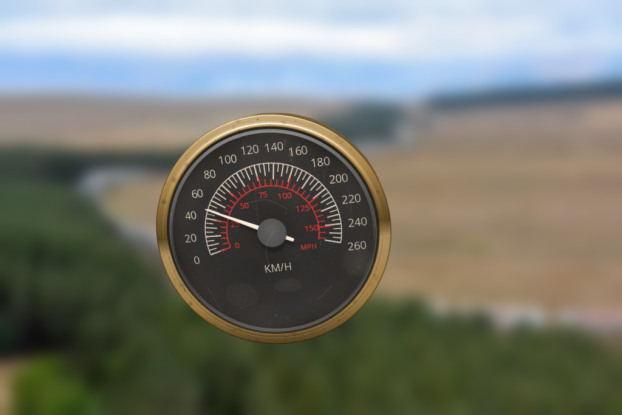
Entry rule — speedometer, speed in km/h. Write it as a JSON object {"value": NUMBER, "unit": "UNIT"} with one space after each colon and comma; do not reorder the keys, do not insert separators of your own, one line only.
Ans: {"value": 50, "unit": "km/h"}
